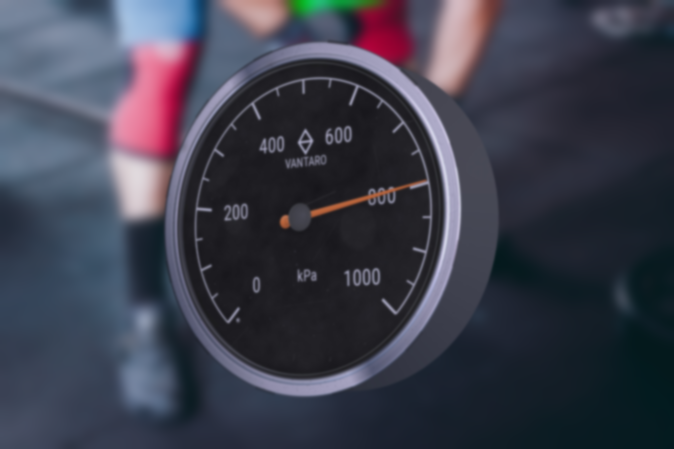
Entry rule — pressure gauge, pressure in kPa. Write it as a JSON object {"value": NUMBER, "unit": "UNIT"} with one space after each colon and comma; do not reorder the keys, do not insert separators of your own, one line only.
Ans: {"value": 800, "unit": "kPa"}
